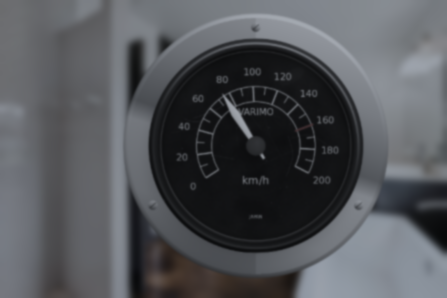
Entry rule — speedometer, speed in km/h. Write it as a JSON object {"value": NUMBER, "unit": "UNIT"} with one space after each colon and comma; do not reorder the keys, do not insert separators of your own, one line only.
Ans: {"value": 75, "unit": "km/h"}
